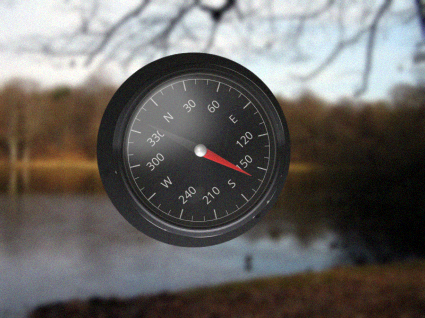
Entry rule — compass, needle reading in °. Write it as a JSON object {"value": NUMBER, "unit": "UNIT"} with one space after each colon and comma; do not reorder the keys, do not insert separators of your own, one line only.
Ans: {"value": 160, "unit": "°"}
